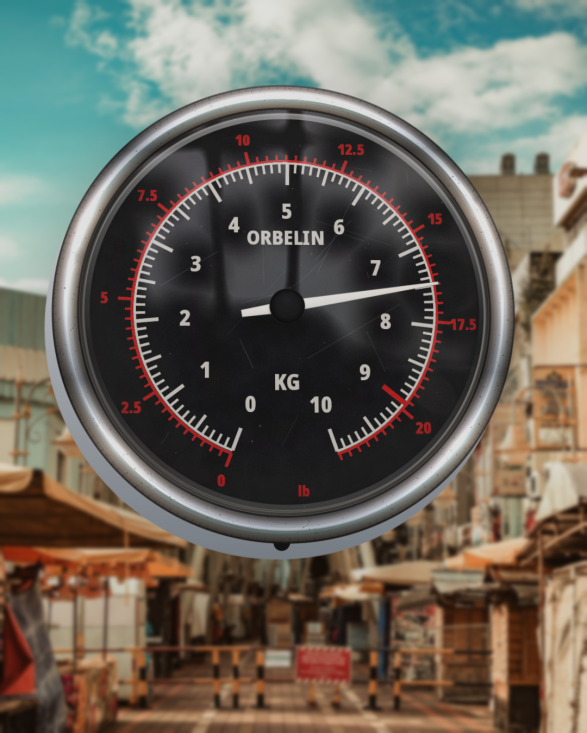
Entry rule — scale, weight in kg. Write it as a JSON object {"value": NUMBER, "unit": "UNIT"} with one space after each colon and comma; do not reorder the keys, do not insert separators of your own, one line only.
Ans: {"value": 7.5, "unit": "kg"}
